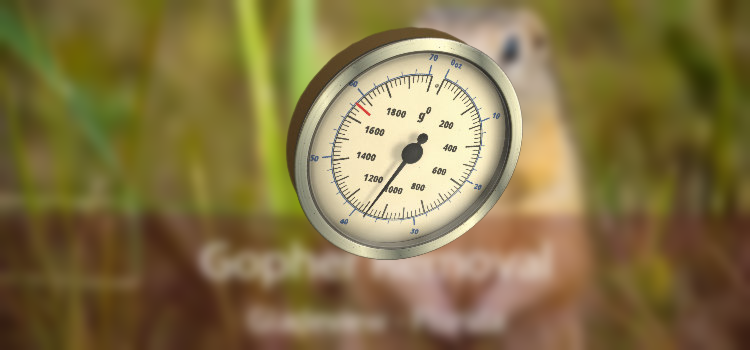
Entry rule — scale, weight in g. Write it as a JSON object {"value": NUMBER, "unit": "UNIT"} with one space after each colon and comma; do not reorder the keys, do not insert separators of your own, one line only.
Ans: {"value": 1100, "unit": "g"}
